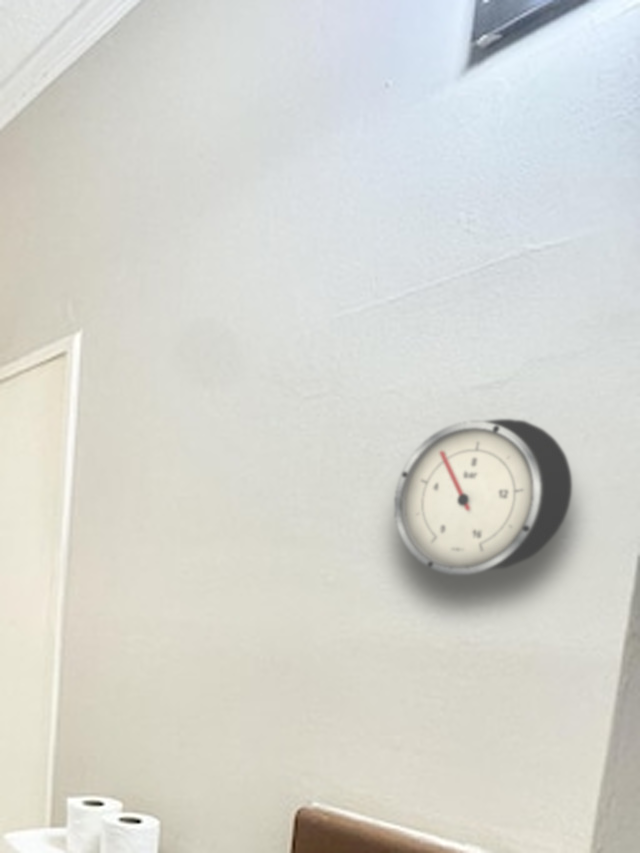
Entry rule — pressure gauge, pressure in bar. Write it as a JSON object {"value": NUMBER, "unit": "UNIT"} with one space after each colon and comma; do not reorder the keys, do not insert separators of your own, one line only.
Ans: {"value": 6, "unit": "bar"}
